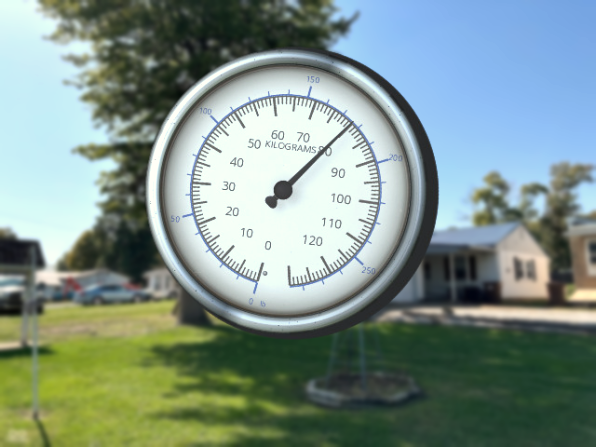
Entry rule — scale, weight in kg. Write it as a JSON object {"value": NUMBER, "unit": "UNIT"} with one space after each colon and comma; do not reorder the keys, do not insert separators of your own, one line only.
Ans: {"value": 80, "unit": "kg"}
